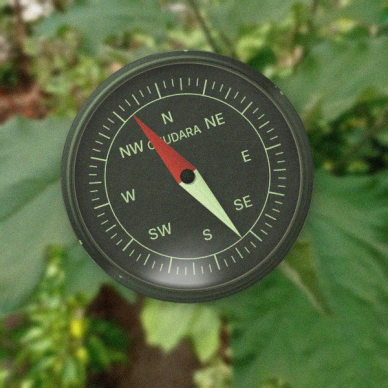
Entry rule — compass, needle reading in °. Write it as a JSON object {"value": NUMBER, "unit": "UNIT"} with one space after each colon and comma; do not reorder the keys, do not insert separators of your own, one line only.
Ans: {"value": 337.5, "unit": "°"}
